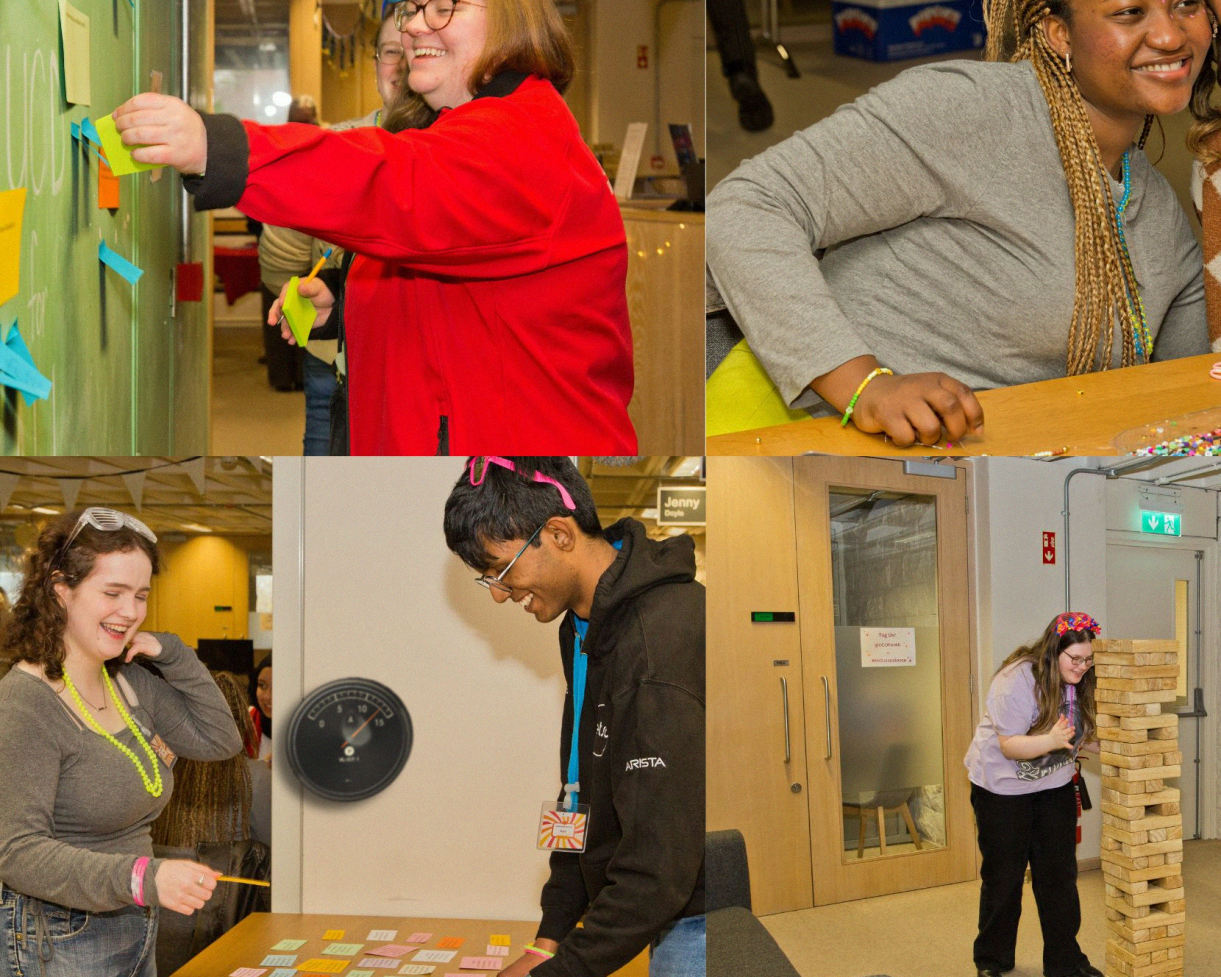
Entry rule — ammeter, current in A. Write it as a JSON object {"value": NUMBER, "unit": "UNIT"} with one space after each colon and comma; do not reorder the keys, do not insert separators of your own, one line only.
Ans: {"value": 13, "unit": "A"}
